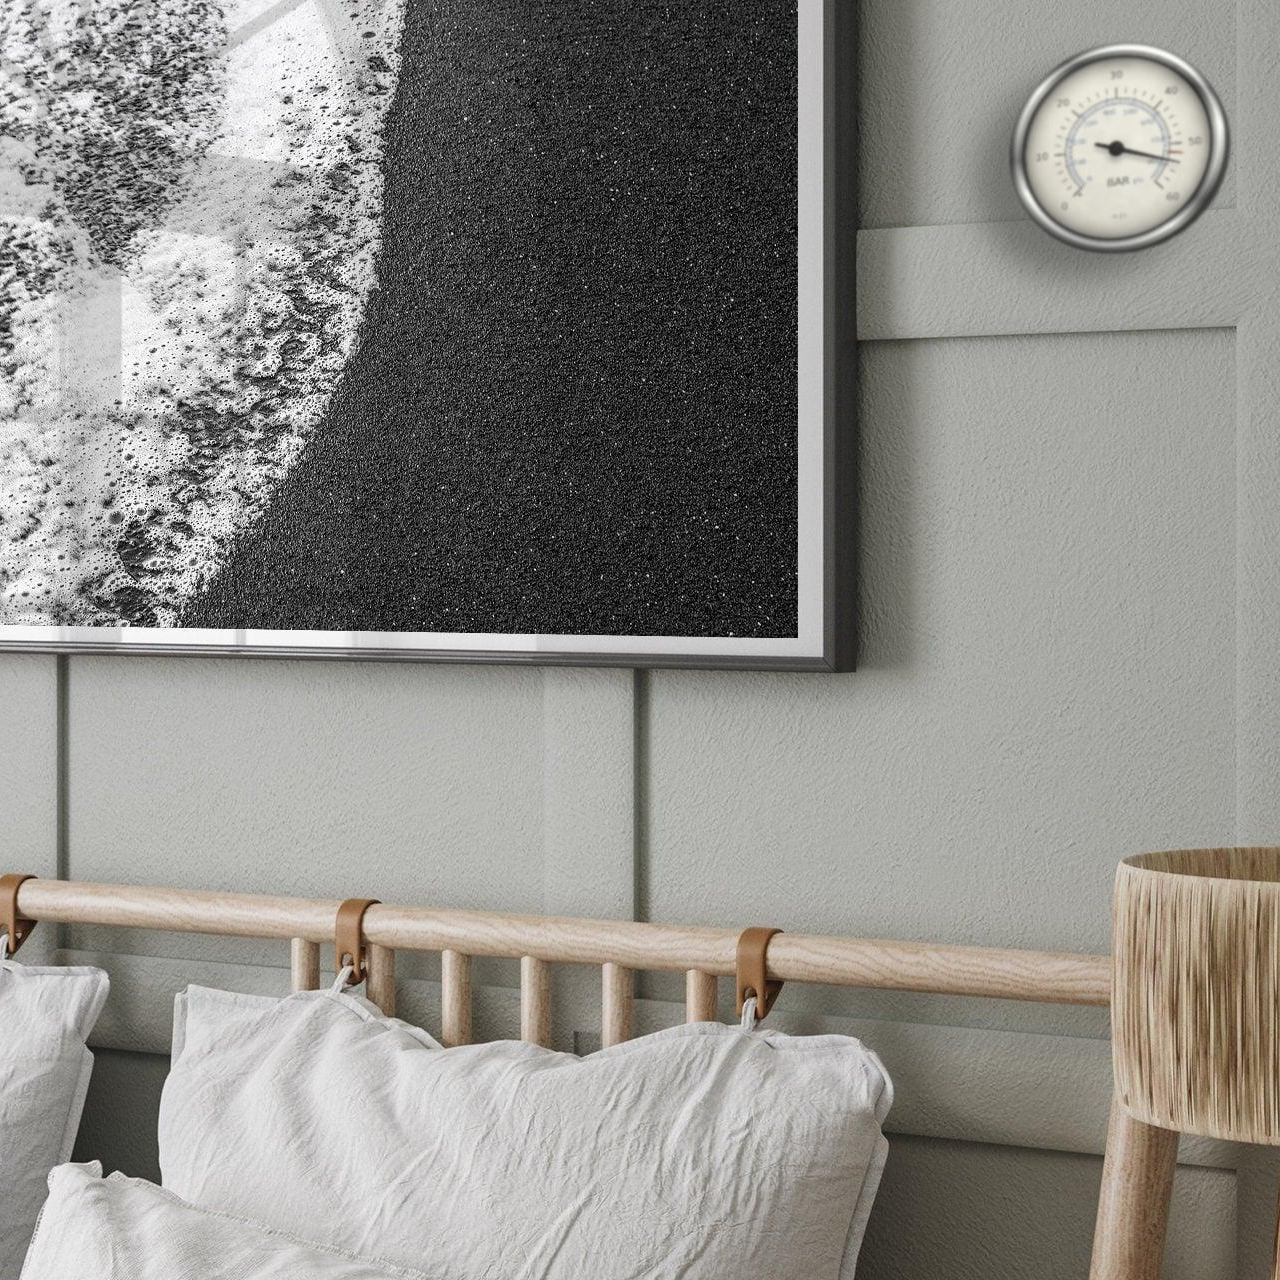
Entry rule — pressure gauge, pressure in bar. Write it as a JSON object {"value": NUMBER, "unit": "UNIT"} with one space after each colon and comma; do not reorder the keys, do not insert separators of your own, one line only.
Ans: {"value": 54, "unit": "bar"}
